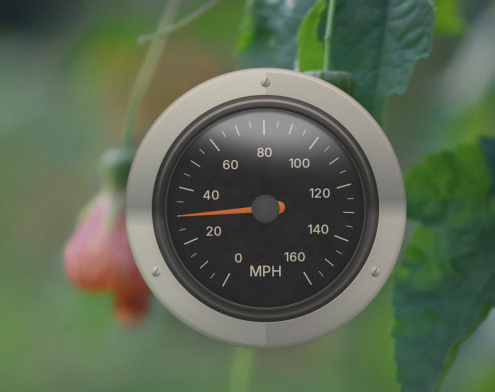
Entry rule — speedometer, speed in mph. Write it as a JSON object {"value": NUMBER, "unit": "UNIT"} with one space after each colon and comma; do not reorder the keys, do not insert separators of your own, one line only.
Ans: {"value": 30, "unit": "mph"}
